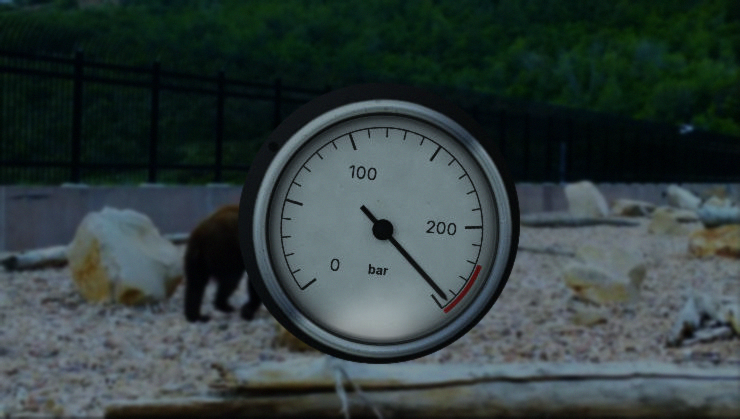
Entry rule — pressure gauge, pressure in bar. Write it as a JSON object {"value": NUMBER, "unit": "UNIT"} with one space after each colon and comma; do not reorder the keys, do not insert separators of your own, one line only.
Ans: {"value": 245, "unit": "bar"}
